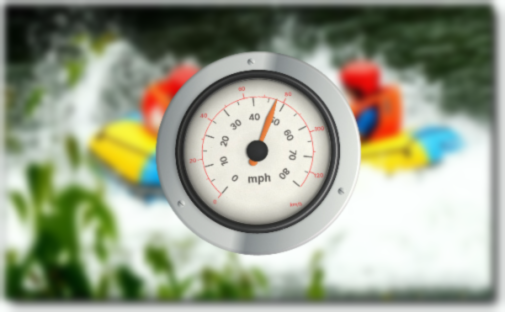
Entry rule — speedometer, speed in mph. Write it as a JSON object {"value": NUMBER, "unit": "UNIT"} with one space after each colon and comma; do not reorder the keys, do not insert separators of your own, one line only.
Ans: {"value": 47.5, "unit": "mph"}
